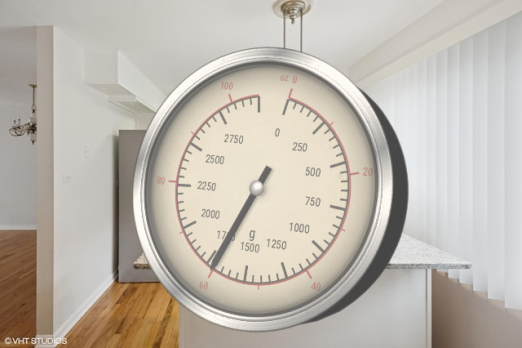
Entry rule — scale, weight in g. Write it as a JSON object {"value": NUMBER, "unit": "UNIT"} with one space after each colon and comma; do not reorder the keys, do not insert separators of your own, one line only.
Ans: {"value": 1700, "unit": "g"}
